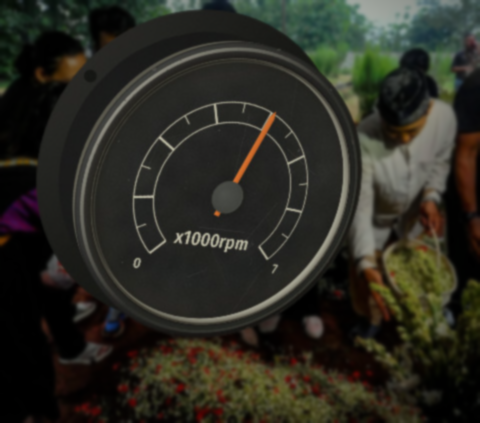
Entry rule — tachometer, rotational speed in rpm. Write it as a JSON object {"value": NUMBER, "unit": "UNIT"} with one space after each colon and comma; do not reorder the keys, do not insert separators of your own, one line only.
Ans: {"value": 4000, "unit": "rpm"}
